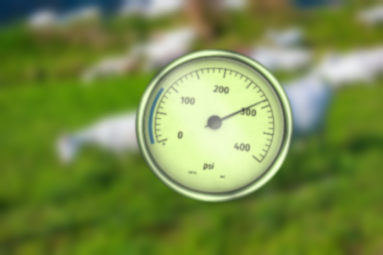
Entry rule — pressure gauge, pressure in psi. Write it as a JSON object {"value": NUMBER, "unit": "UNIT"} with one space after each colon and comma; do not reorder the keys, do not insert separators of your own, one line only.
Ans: {"value": 290, "unit": "psi"}
